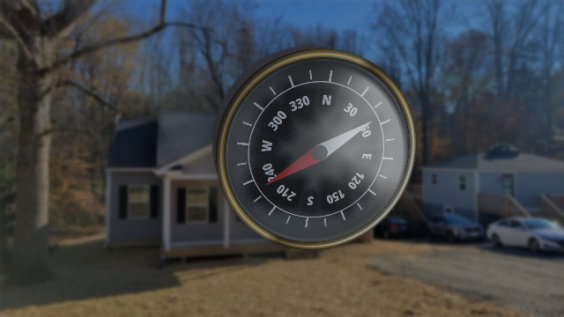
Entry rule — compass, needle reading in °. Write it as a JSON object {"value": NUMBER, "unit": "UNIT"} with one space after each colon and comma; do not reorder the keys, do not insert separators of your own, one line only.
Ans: {"value": 232.5, "unit": "°"}
